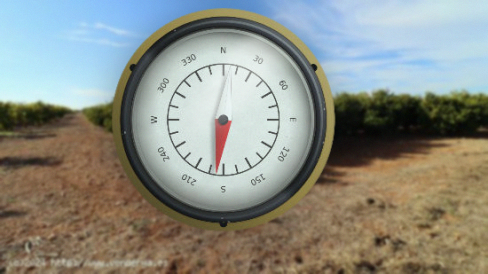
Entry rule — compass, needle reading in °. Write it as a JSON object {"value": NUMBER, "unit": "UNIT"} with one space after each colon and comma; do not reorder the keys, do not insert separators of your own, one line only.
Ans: {"value": 187.5, "unit": "°"}
